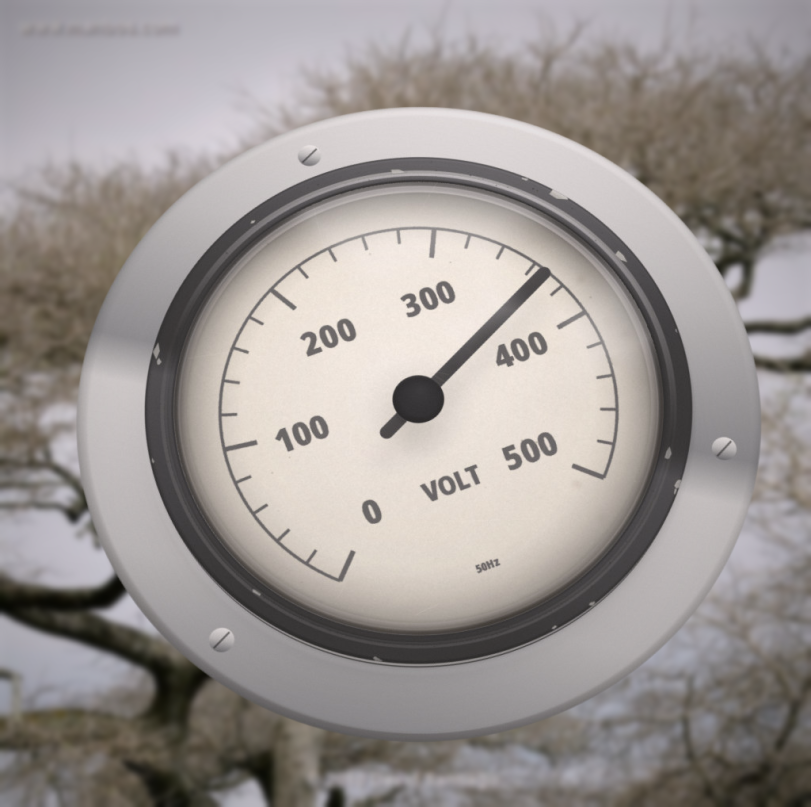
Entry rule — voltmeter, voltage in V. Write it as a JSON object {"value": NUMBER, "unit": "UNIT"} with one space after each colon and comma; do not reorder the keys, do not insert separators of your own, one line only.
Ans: {"value": 370, "unit": "V"}
